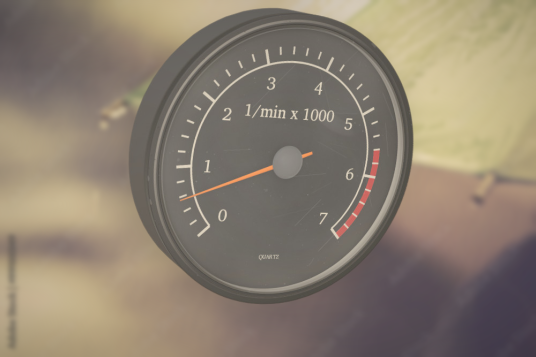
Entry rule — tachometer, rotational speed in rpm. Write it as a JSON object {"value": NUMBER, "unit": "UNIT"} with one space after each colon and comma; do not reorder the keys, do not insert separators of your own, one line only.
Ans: {"value": 600, "unit": "rpm"}
